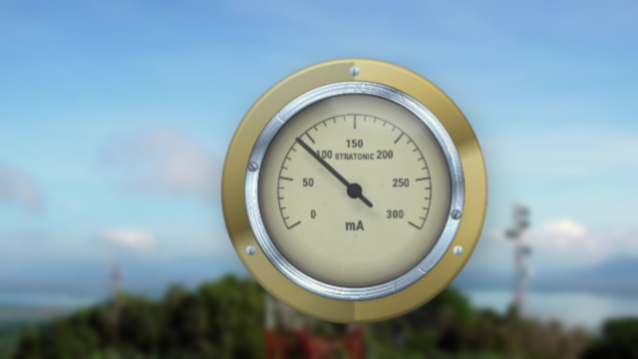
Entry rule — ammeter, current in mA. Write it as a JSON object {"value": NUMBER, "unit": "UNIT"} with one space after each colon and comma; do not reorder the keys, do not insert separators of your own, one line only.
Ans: {"value": 90, "unit": "mA"}
